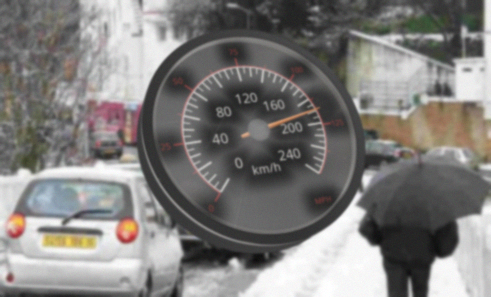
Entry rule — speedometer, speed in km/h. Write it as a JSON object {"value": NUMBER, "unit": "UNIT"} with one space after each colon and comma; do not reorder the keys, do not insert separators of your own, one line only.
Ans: {"value": 190, "unit": "km/h"}
